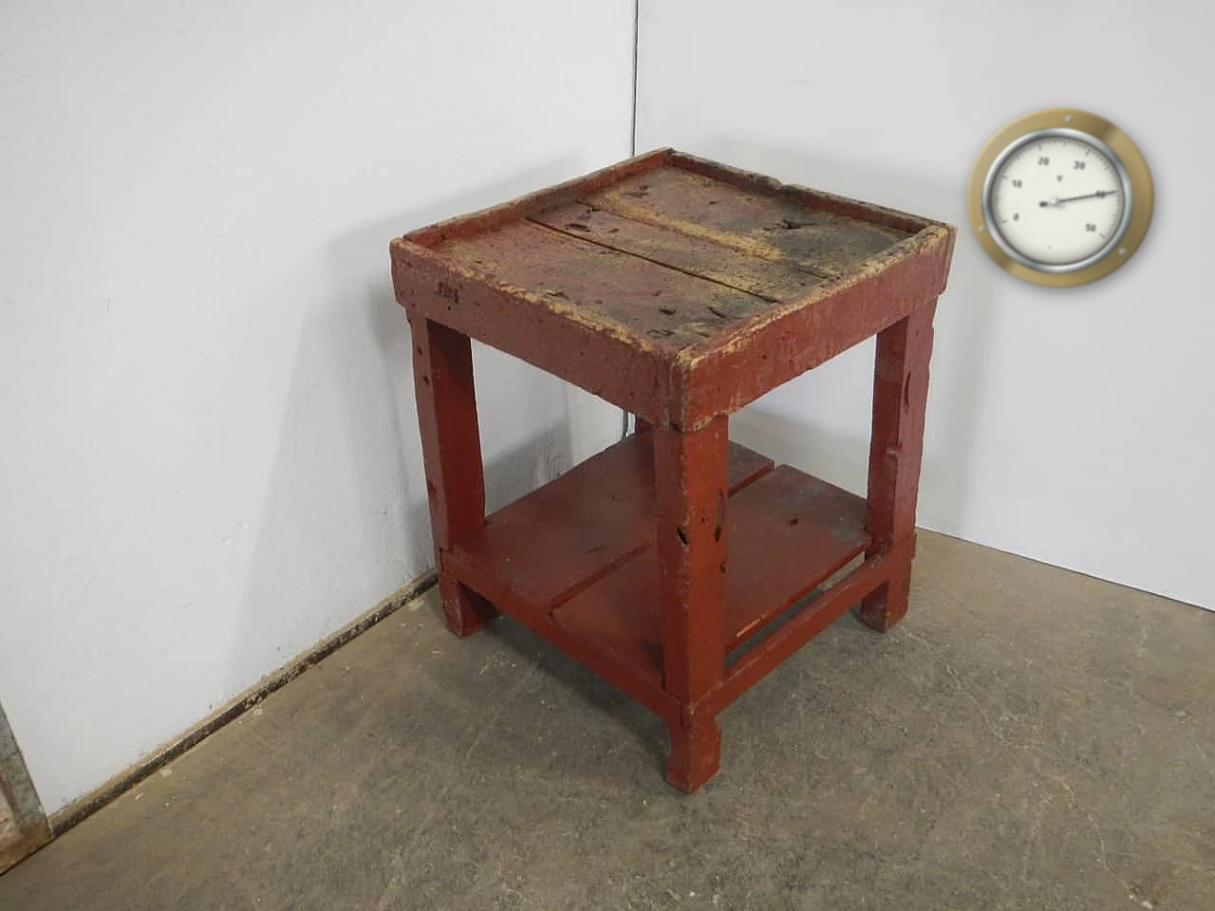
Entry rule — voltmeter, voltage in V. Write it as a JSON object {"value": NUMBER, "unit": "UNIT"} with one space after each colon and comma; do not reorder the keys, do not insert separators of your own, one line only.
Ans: {"value": 40, "unit": "V"}
